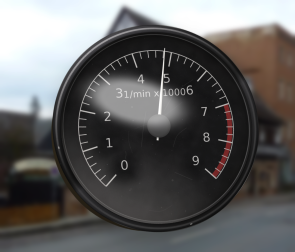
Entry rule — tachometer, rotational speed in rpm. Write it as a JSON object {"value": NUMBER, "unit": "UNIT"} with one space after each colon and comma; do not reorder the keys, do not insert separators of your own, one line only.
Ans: {"value": 4800, "unit": "rpm"}
